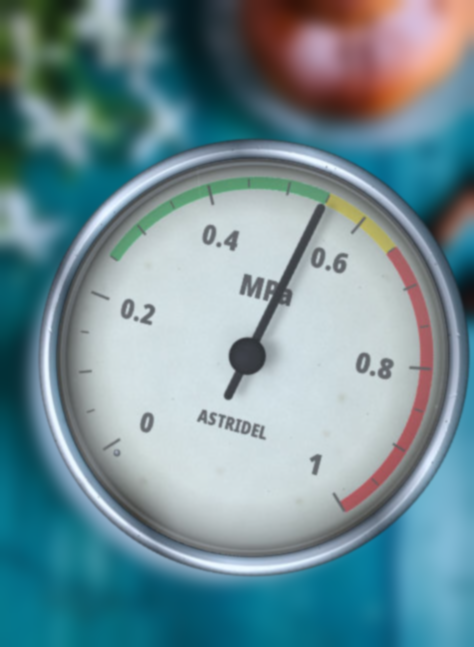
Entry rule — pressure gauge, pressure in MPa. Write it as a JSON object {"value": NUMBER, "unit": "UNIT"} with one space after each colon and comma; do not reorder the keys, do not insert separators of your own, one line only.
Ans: {"value": 0.55, "unit": "MPa"}
